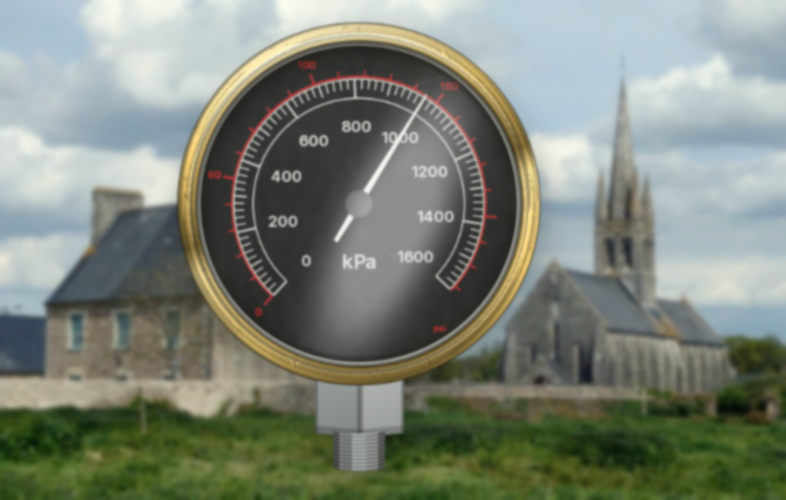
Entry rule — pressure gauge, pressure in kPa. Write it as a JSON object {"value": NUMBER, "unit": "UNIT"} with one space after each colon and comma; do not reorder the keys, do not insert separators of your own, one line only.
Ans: {"value": 1000, "unit": "kPa"}
